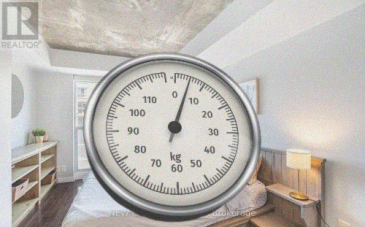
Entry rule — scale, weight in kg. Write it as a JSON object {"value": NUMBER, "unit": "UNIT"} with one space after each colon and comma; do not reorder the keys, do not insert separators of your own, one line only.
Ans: {"value": 5, "unit": "kg"}
